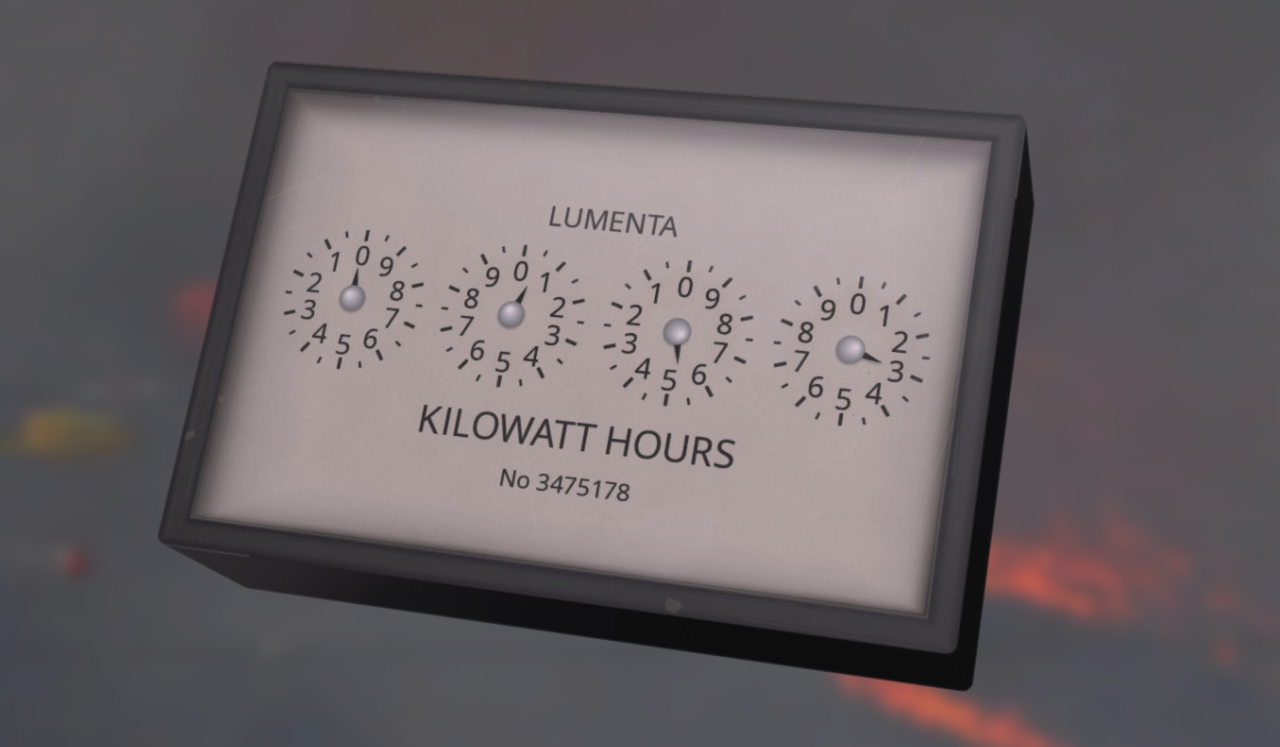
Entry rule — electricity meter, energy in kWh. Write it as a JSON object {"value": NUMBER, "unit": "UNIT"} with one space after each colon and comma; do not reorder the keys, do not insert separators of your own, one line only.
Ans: {"value": 53, "unit": "kWh"}
